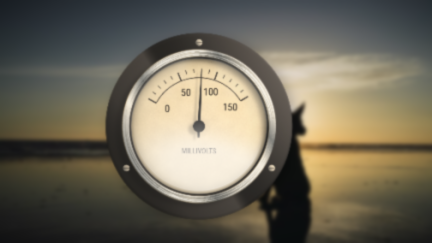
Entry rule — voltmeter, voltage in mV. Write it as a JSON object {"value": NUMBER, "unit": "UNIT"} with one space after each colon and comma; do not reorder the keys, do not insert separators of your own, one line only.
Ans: {"value": 80, "unit": "mV"}
